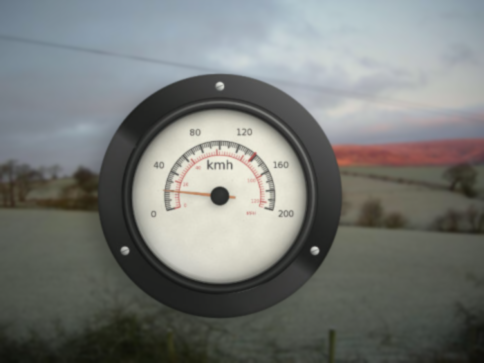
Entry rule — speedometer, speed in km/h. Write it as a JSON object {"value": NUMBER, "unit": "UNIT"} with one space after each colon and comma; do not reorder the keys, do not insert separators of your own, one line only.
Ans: {"value": 20, "unit": "km/h"}
